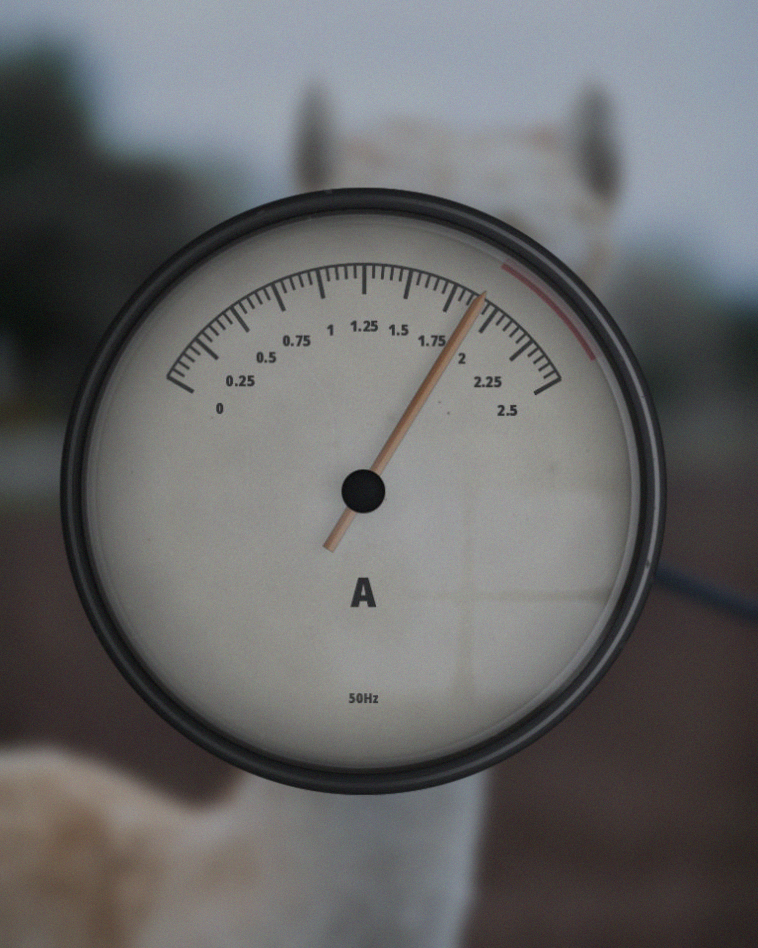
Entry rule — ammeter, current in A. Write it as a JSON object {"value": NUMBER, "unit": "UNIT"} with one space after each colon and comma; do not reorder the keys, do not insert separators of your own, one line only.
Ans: {"value": 1.9, "unit": "A"}
